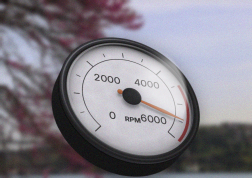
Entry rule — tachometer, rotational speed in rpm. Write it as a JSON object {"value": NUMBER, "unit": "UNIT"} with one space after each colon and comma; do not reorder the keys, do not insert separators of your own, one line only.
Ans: {"value": 5500, "unit": "rpm"}
